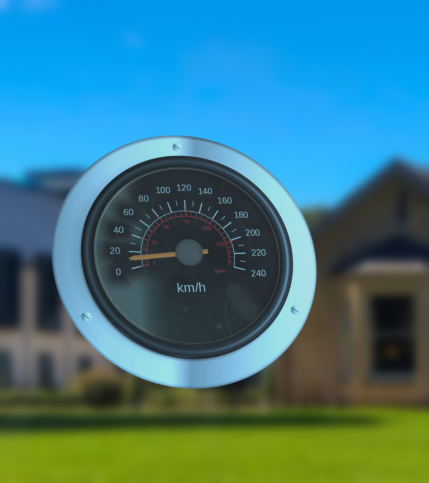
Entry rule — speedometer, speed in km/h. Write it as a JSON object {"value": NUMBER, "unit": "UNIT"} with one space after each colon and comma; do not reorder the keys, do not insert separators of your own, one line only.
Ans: {"value": 10, "unit": "km/h"}
